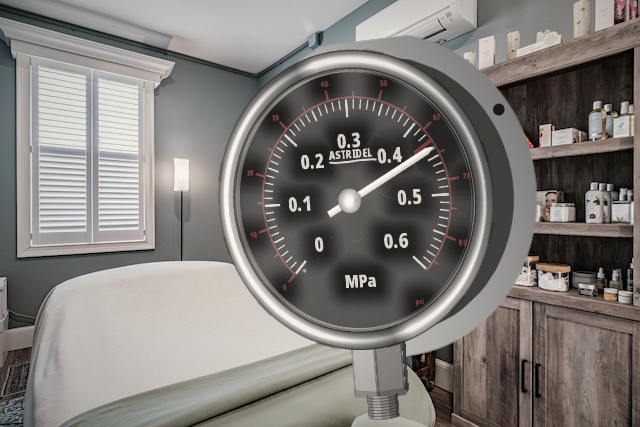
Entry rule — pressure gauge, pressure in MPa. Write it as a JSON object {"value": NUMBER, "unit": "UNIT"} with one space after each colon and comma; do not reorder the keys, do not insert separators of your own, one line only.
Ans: {"value": 0.44, "unit": "MPa"}
